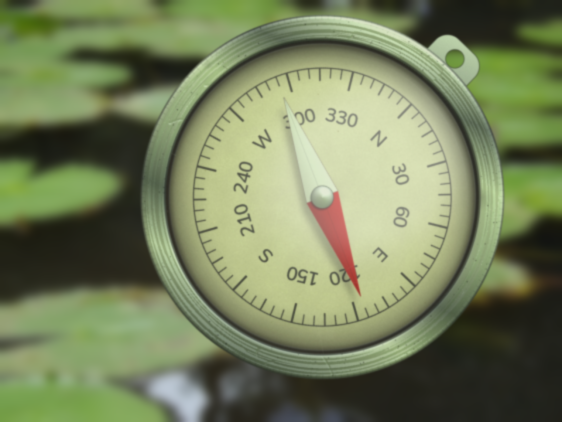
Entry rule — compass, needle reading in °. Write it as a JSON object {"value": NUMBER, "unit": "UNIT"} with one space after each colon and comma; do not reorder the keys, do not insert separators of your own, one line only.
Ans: {"value": 115, "unit": "°"}
